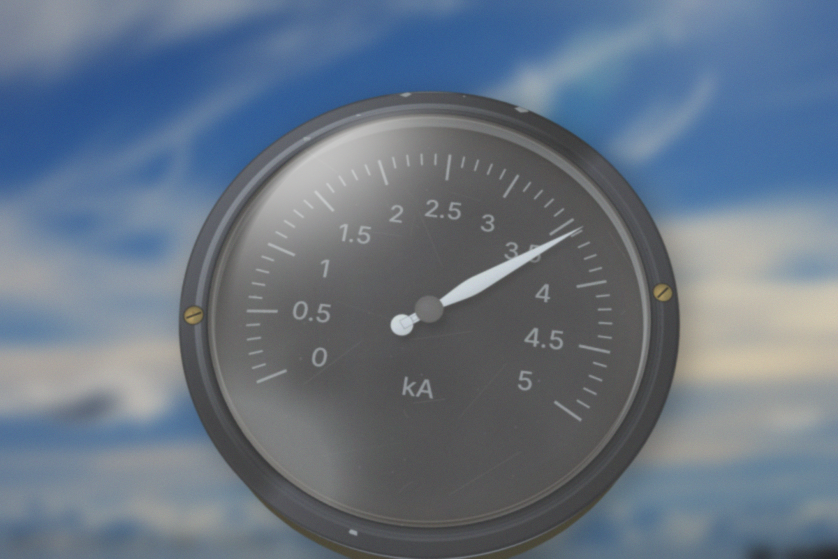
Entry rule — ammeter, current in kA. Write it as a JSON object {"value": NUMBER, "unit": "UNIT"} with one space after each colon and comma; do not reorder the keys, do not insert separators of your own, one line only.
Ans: {"value": 3.6, "unit": "kA"}
